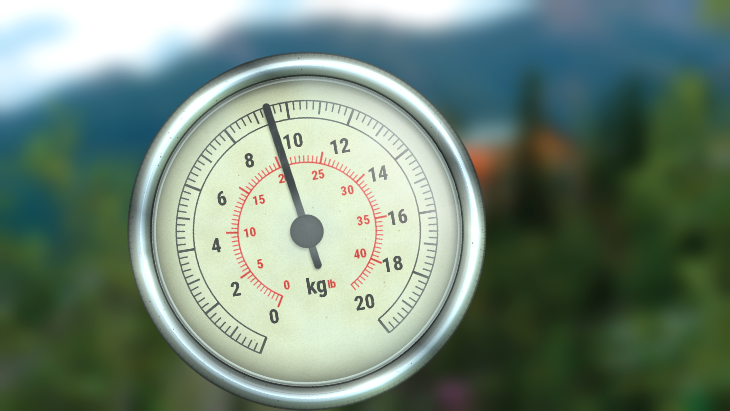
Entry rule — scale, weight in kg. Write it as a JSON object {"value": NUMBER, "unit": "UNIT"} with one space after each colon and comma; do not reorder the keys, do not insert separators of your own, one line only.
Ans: {"value": 9.4, "unit": "kg"}
